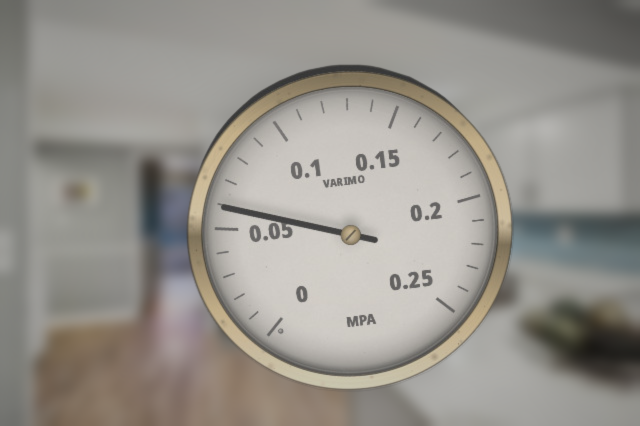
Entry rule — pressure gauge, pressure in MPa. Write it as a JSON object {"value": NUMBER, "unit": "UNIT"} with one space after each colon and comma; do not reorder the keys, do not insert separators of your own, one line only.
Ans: {"value": 0.06, "unit": "MPa"}
